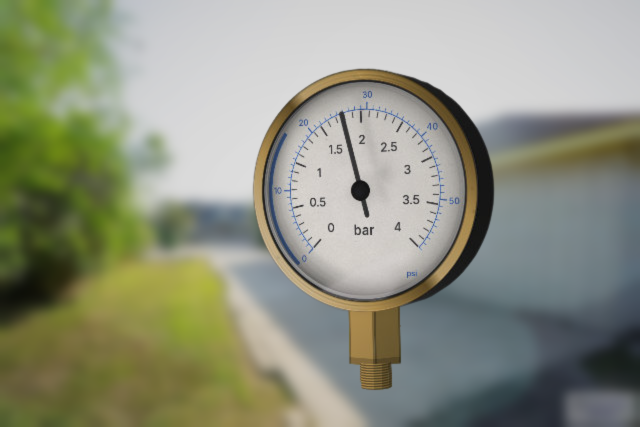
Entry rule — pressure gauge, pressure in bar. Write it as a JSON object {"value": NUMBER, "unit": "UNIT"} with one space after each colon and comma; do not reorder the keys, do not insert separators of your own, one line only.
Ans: {"value": 1.8, "unit": "bar"}
